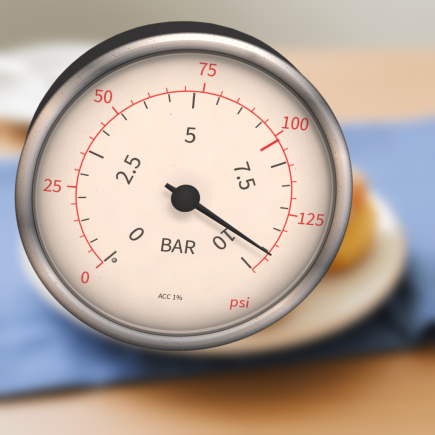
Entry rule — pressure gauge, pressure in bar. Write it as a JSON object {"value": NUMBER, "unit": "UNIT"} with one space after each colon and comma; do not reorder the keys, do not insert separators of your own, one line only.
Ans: {"value": 9.5, "unit": "bar"}
